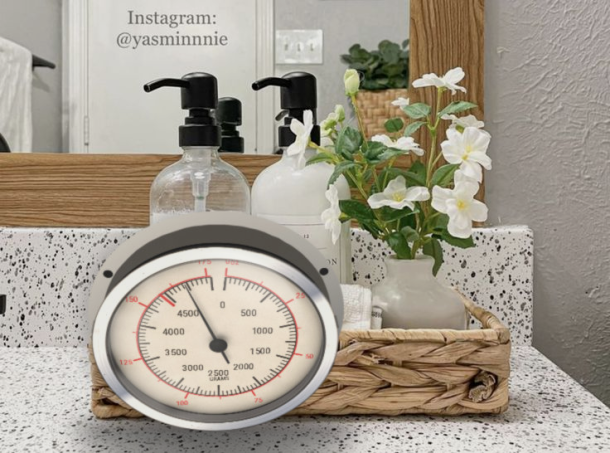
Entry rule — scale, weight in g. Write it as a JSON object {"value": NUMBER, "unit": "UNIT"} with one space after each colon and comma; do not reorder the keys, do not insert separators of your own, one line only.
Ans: {"value": 4750, "unit": "g"}
